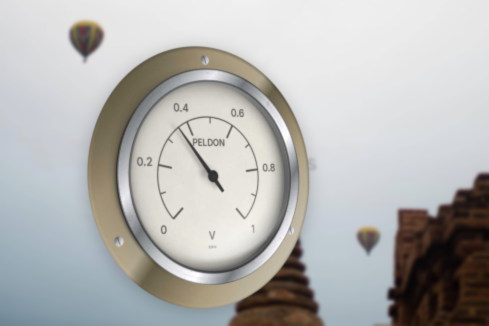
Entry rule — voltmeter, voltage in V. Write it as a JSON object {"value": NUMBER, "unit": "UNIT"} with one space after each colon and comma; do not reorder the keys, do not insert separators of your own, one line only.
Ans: {"value": 0.35, "unit": "V"}
